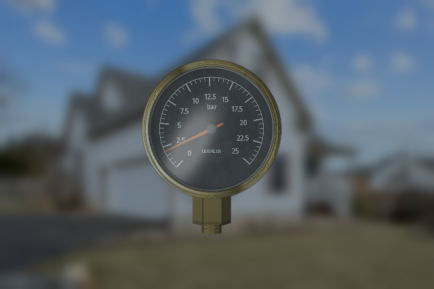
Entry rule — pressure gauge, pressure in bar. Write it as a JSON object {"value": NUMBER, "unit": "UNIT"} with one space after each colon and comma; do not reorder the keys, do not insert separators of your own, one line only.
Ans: {"value": 2, "unit": "bar"}
